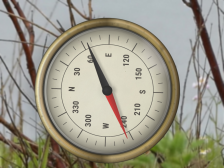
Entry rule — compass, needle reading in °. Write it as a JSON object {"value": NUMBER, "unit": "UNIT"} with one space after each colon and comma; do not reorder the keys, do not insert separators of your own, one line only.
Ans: {"value": 245, "unit": "°"}
